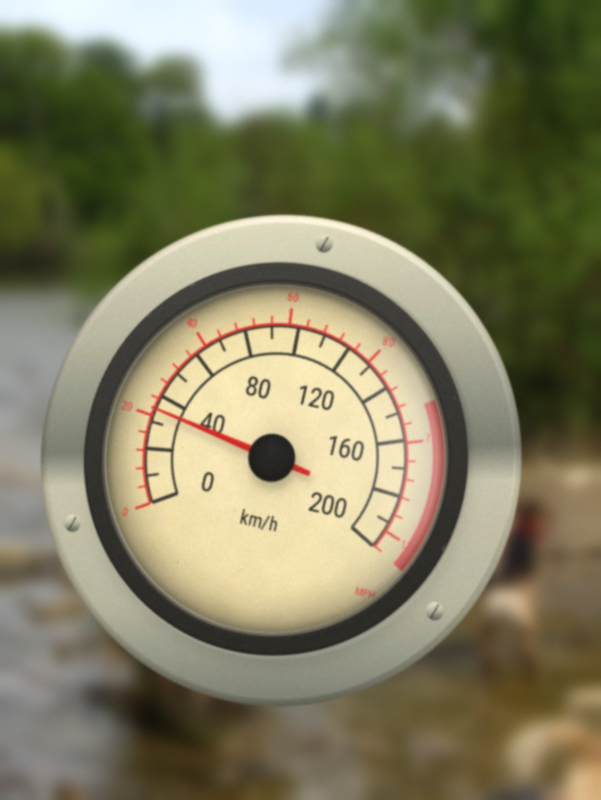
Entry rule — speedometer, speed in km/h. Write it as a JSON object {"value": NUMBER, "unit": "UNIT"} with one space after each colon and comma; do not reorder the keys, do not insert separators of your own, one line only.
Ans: {"value": 35, "unit": "km/h"}
